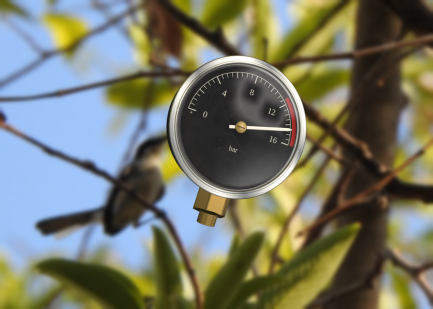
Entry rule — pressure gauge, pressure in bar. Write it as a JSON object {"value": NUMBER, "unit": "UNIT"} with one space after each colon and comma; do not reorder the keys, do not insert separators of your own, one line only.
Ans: {"value": 14.5, "unit": "bar"}
